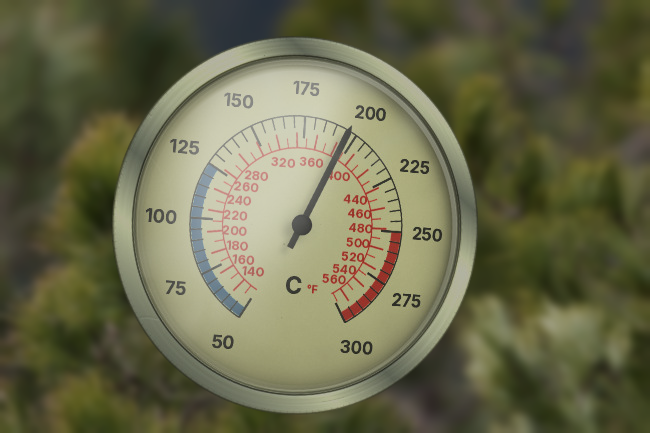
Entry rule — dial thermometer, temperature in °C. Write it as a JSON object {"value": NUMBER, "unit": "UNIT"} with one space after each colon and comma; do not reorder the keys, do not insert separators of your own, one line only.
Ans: {"value": 195, "unit": "°C"}
